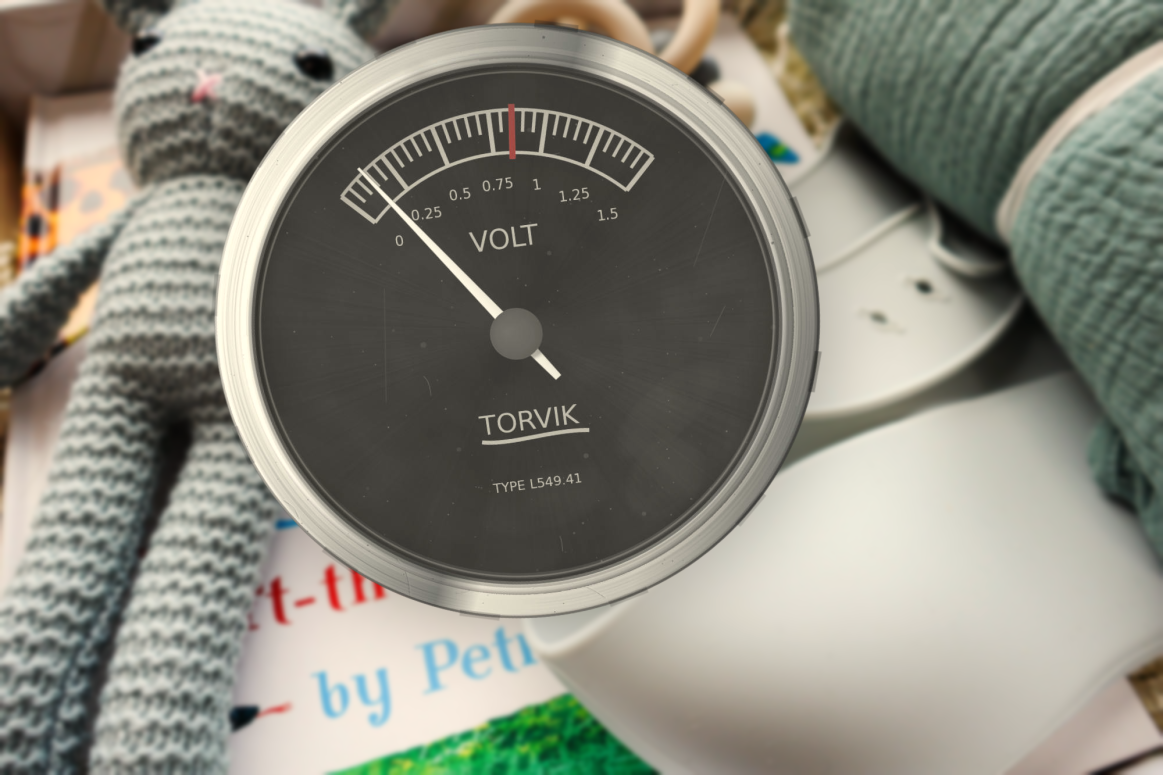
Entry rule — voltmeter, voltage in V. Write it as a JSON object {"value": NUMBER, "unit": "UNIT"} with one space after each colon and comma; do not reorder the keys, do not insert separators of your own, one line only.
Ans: {"value": 0.15, "unit": "V"}
